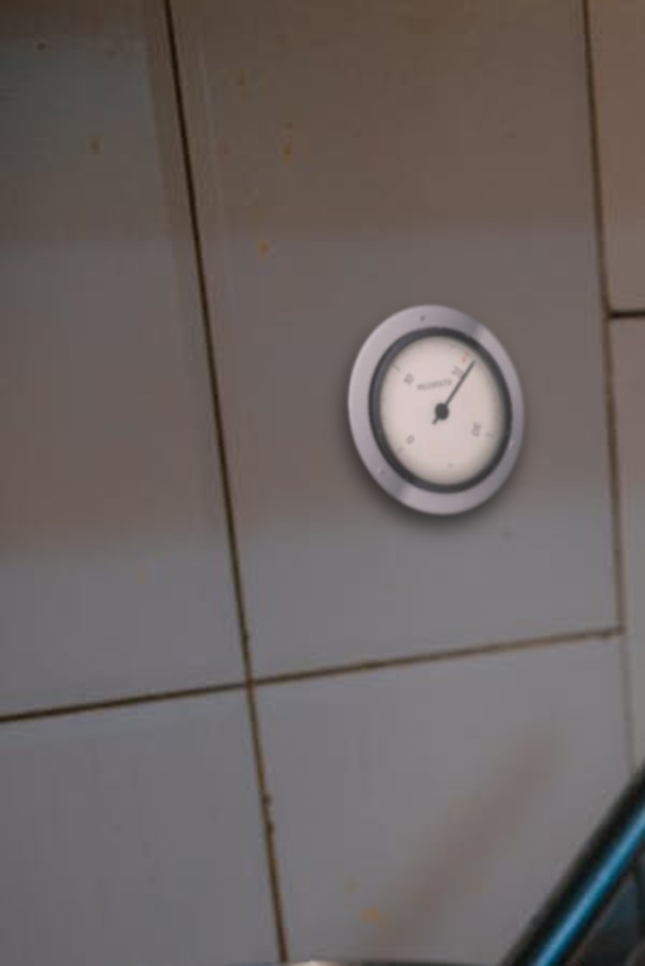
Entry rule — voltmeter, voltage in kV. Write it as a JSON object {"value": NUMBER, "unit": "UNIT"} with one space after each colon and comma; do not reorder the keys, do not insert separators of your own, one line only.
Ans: {"value": 21, "unit": "kV"}
